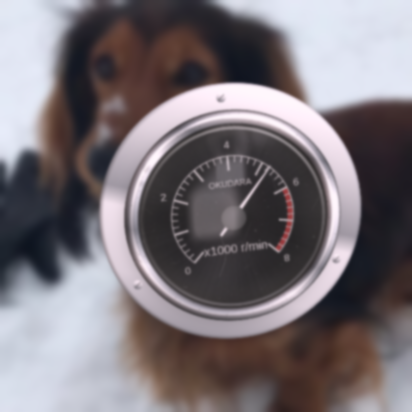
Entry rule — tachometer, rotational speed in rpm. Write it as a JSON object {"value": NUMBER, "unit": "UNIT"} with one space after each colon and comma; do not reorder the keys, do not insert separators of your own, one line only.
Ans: {"value": 5200, "unit": "rpm"}
